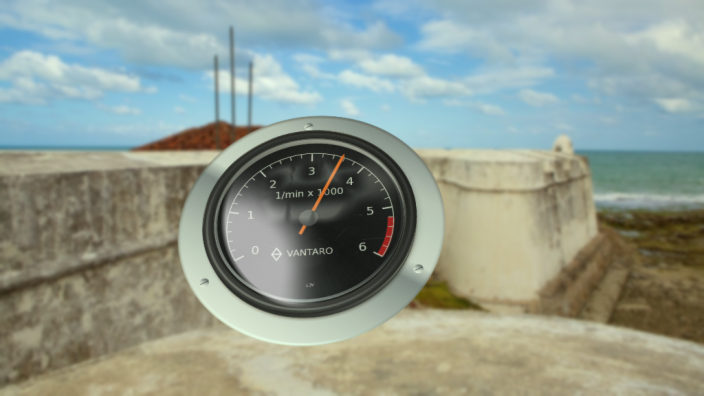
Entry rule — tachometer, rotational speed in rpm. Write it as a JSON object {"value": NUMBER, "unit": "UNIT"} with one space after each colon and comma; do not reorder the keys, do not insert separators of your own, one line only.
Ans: {"value": 3600, "unit": "rpm"}
